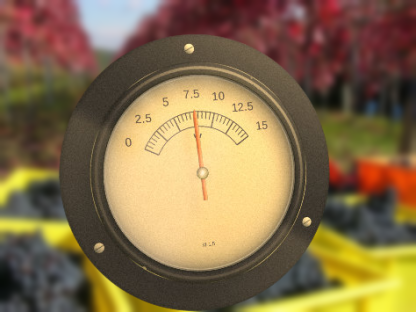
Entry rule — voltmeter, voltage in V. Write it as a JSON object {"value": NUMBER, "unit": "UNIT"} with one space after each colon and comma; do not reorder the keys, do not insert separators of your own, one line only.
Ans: {"value": 7.5, "unit": "V"}
